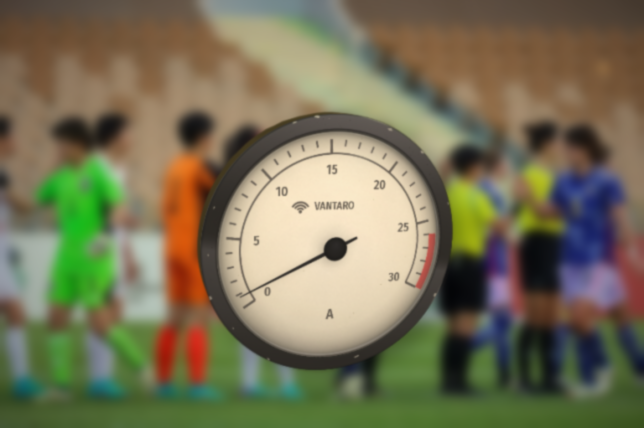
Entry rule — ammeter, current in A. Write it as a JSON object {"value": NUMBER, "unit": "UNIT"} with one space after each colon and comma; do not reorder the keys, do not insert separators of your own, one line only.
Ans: {"value": 1, "unit": "A"}
